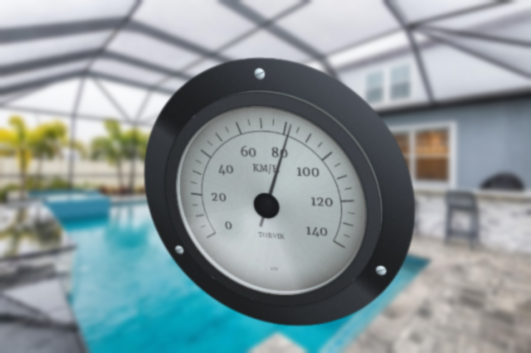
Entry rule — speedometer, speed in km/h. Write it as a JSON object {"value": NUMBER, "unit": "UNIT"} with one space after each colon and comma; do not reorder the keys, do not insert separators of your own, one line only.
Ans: {"value": 82.5, "unit": "km/h"}
